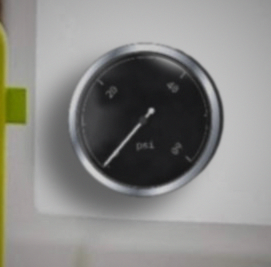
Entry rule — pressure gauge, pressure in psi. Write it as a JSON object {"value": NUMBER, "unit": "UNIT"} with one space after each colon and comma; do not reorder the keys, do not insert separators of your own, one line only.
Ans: {"value": 0, "unit": "psi"}
